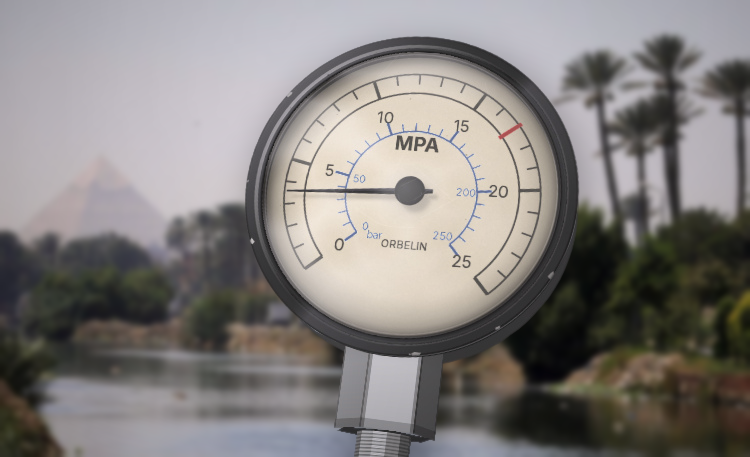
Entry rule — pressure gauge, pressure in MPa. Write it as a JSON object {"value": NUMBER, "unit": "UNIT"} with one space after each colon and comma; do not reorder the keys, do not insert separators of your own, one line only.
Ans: {"value": 3.5, "unit": "MPa"}
